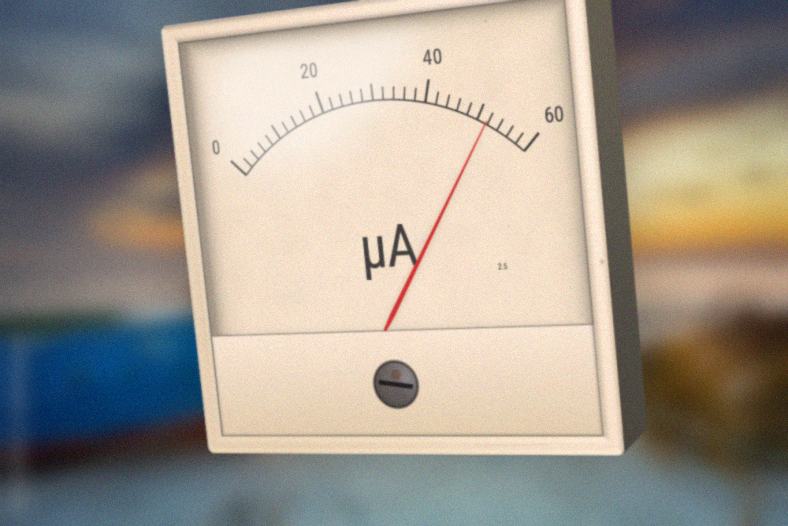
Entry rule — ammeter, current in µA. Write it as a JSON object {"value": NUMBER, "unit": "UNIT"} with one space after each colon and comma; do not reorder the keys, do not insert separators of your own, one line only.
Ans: {"value": 52, "unit": "µA"}
